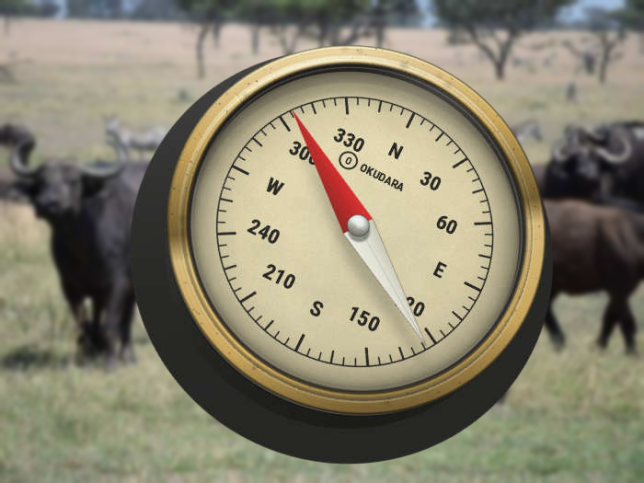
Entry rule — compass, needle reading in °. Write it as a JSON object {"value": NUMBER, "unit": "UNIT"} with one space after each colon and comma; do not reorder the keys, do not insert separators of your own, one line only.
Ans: {"value": 305, "unit": "°"}
